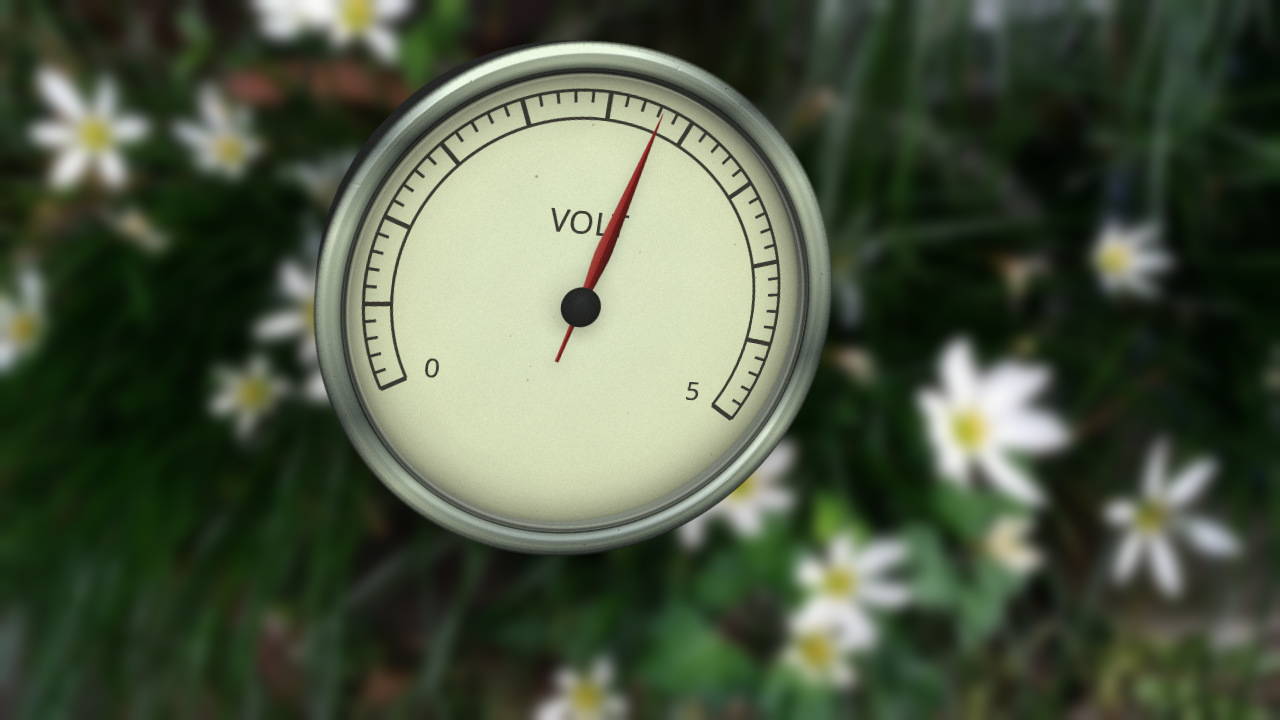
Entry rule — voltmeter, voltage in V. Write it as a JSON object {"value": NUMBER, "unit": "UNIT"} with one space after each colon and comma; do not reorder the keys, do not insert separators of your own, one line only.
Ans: {"value": 2.8, "unit": "V"}
